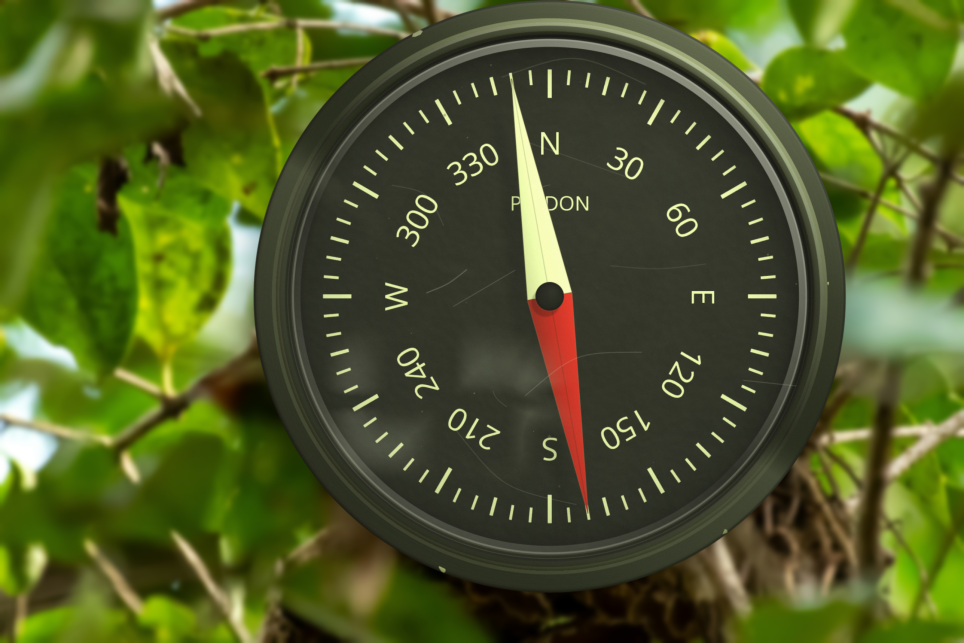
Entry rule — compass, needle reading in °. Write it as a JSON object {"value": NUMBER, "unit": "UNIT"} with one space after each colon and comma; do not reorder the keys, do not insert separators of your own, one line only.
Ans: {"value": 170, "unit": "°"}
